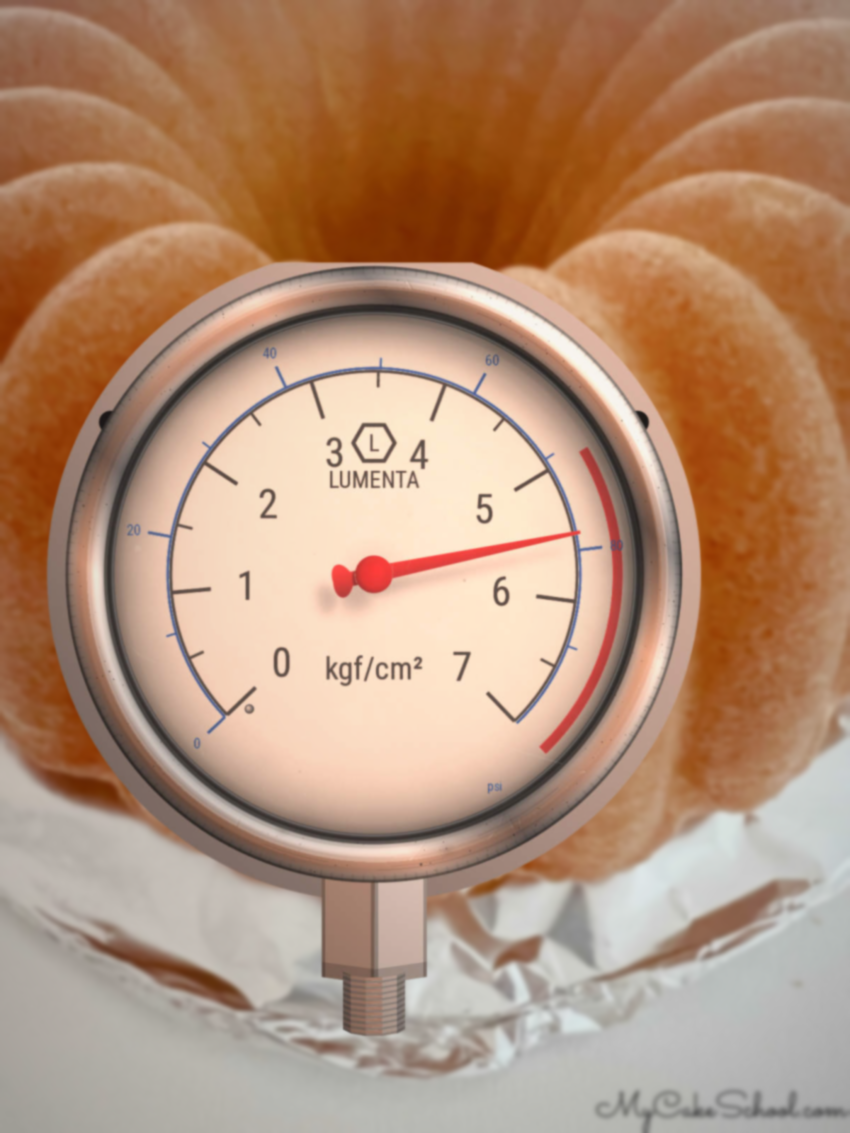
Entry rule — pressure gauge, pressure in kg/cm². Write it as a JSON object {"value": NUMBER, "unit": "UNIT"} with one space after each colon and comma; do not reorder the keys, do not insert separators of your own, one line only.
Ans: {"value": 5.5, "unit": "kg/cm²"}
